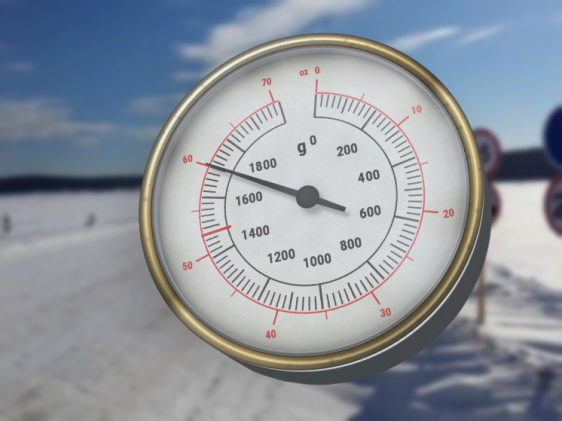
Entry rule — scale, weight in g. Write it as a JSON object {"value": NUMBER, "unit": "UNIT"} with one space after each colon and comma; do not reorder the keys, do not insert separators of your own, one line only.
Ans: {"value": 1700, "unit": "g"}
